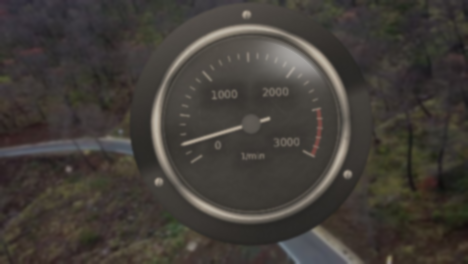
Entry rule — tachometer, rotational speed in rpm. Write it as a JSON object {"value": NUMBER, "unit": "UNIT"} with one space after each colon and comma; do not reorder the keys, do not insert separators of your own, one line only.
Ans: {"value": 200, "unit": "rpm"}
